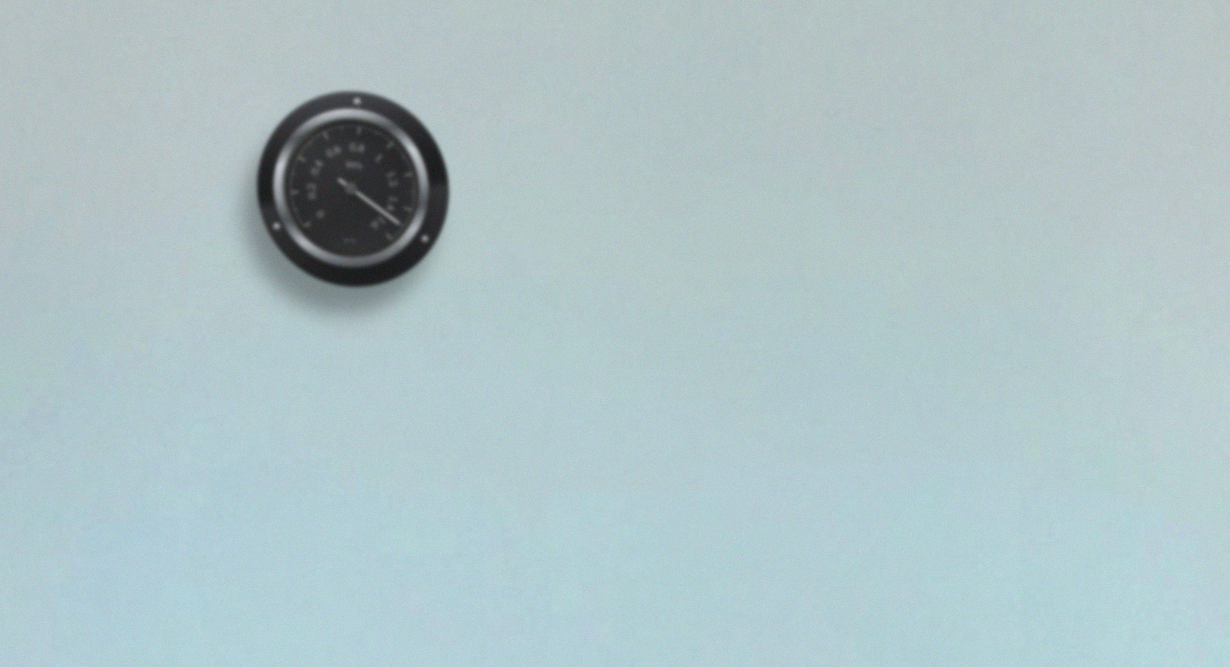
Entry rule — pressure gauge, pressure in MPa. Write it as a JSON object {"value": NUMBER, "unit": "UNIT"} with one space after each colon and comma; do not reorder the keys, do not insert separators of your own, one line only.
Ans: {"value": 1.5, "unit": "MPa"}
